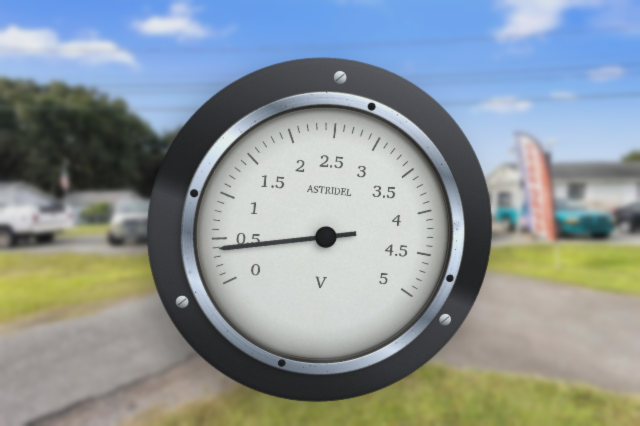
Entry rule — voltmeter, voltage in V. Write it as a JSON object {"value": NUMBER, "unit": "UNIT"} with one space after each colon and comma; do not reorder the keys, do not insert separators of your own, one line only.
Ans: {"value": 0.4, "unit": "V"}
